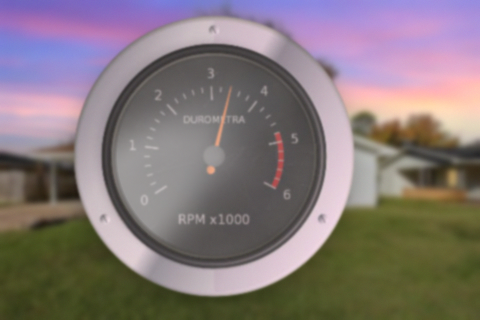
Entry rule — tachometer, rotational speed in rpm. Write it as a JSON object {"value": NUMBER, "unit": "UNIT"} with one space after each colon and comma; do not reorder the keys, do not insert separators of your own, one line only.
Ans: {"value": 3400, "unit": "rpm"}
